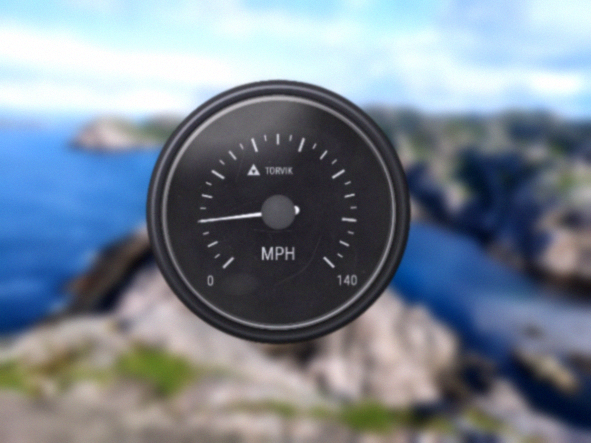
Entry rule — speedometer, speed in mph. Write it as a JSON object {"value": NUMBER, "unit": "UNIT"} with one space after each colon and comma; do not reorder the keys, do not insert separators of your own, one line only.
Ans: {"value": 20, "unit": "mph"}
